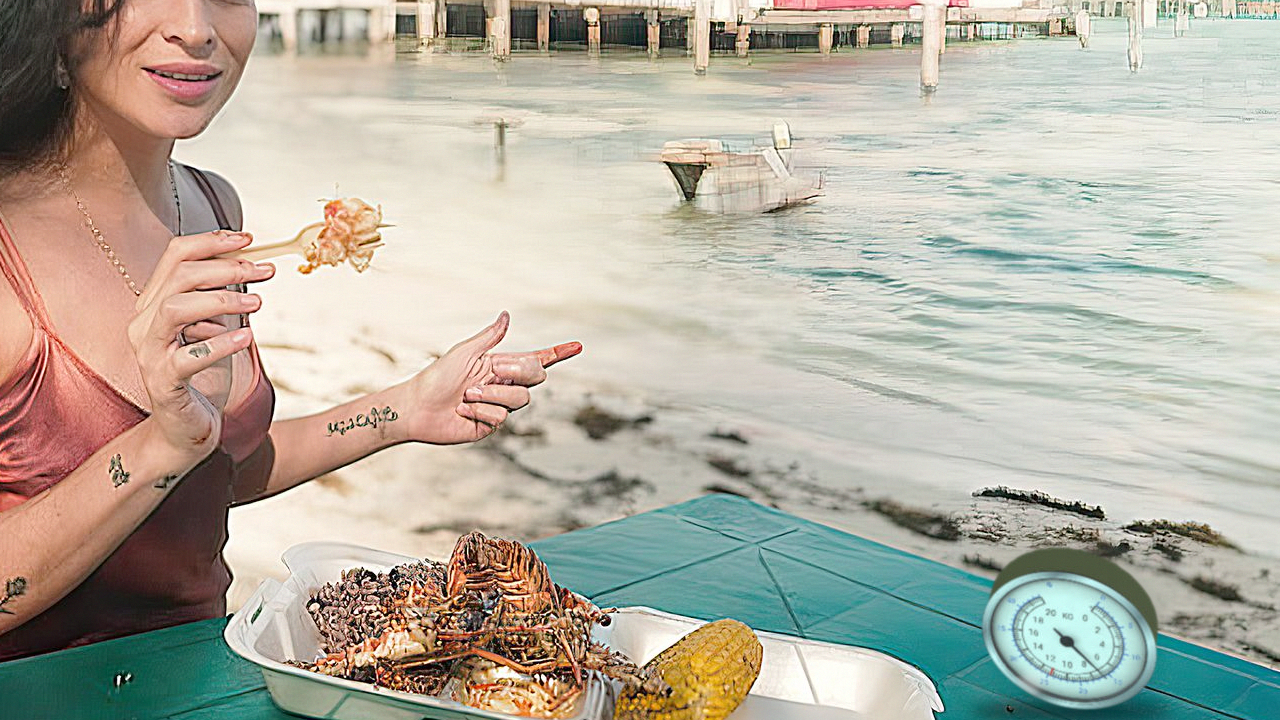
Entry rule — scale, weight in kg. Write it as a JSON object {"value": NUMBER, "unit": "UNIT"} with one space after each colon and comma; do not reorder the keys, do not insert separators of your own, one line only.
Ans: {"value": 7, "unit": "kg"}
